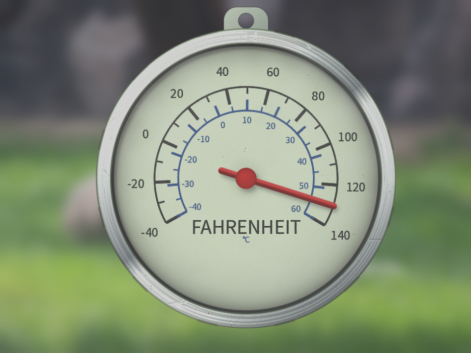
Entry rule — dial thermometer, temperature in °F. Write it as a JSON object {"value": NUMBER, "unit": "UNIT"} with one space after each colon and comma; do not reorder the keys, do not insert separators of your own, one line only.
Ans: {"value": 130, "unit": "°F"}
